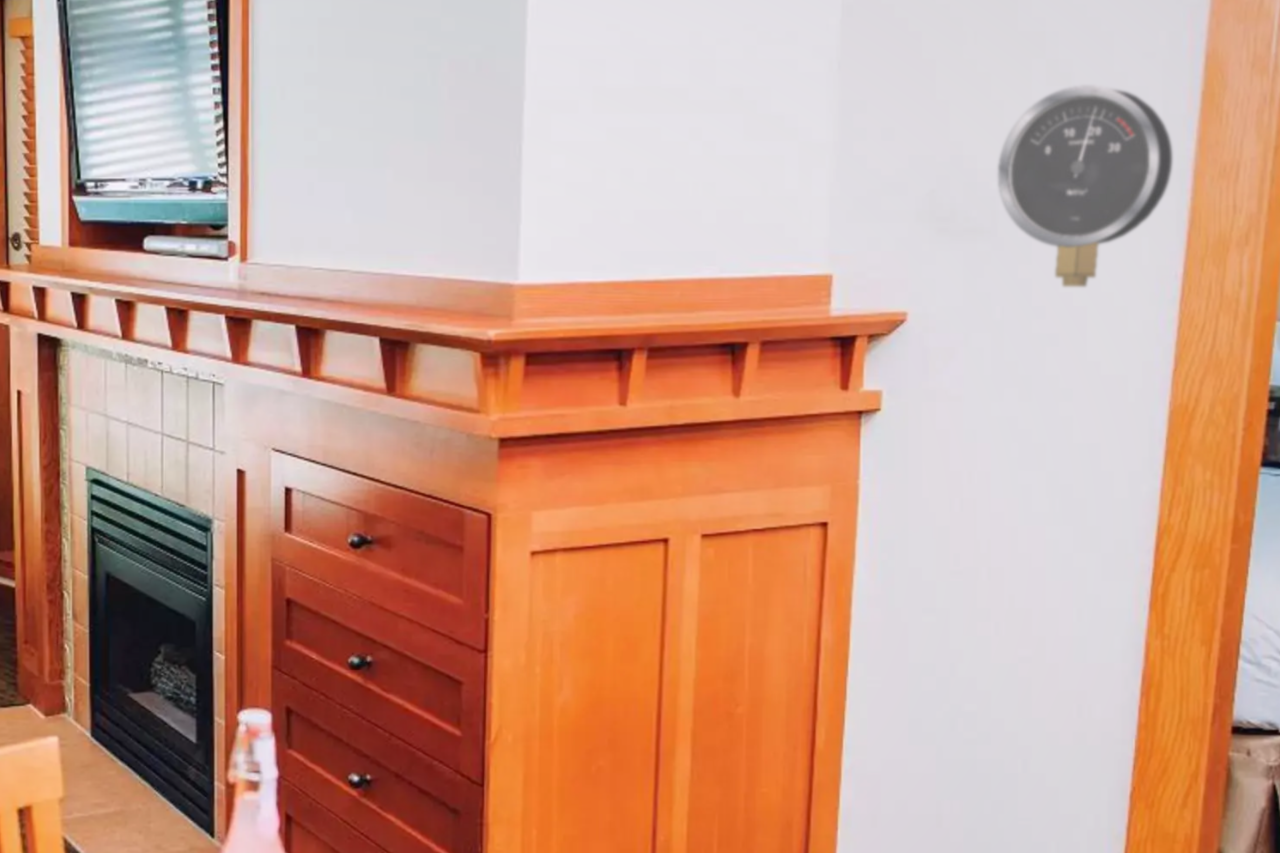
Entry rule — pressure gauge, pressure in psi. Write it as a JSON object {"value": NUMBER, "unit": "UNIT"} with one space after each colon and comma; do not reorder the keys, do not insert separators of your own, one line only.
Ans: {"value": 18, "unit": "psi"}
